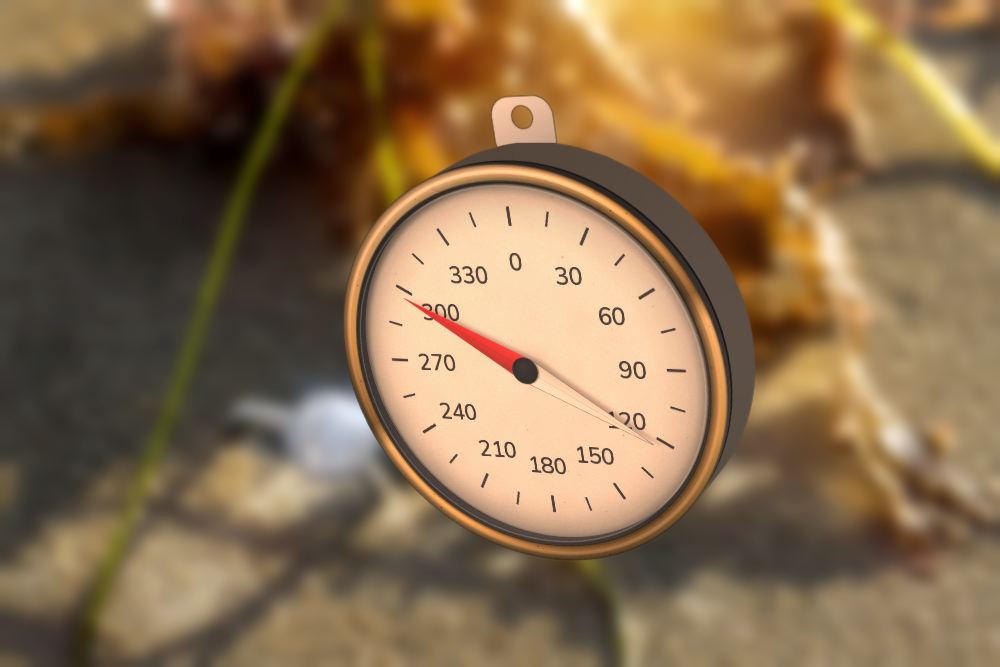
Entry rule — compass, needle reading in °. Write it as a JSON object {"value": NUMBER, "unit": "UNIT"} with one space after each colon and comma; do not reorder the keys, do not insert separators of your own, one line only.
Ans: {"value": 300, "unit": "°"}
